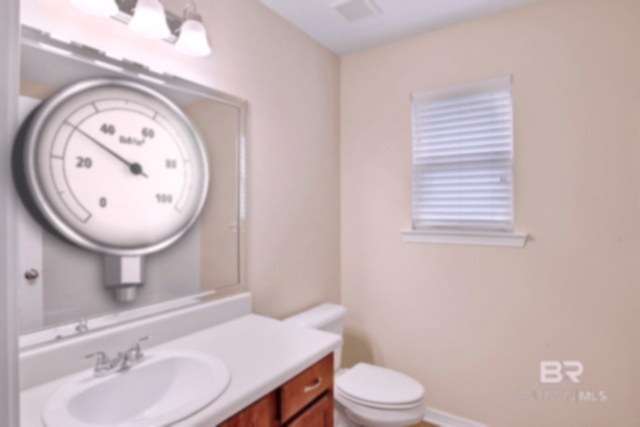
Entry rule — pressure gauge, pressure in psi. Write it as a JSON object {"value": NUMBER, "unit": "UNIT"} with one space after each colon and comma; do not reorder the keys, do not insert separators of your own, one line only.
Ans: {"value": 30, "unit": "psi"}
